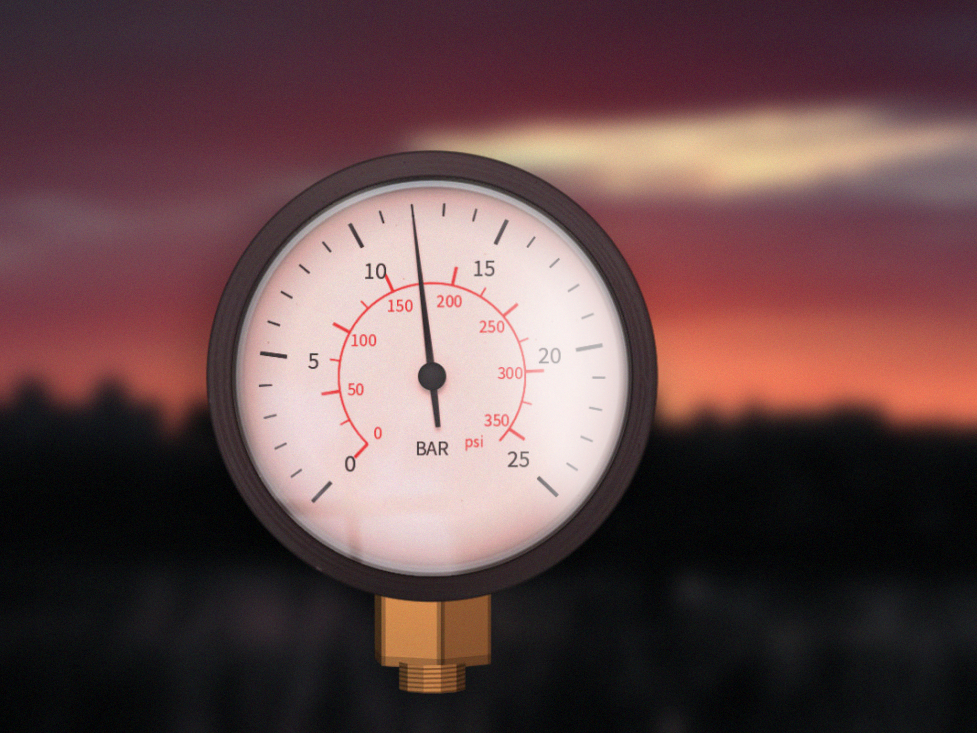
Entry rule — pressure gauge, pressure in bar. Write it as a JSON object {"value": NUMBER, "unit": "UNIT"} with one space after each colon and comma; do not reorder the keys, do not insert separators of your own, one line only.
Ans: {"value": 12, "unit": "bar"}
